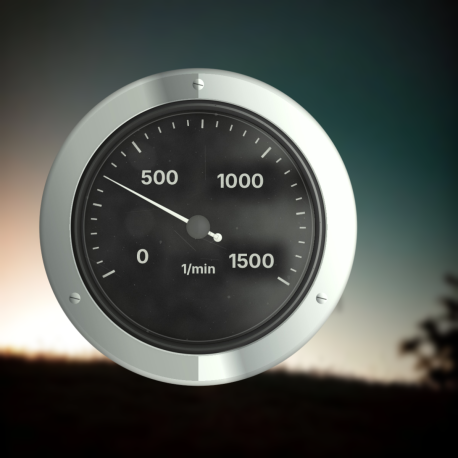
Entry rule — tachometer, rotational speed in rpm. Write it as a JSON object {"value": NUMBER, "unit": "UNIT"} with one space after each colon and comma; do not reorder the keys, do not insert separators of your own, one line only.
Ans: {"value": 350, "unit": "rpm"}
